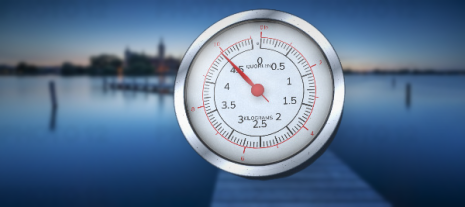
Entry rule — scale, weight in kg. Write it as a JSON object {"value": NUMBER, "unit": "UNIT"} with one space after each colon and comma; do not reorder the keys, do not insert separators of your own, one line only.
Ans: {"value": 4.5, "unit": "kg"}
